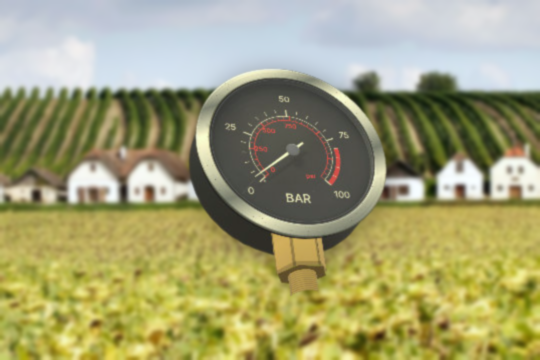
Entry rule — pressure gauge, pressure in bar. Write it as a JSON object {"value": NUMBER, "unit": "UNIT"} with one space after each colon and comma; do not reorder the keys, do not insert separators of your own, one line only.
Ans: {"value": 2.5, "unit": "bar"}
